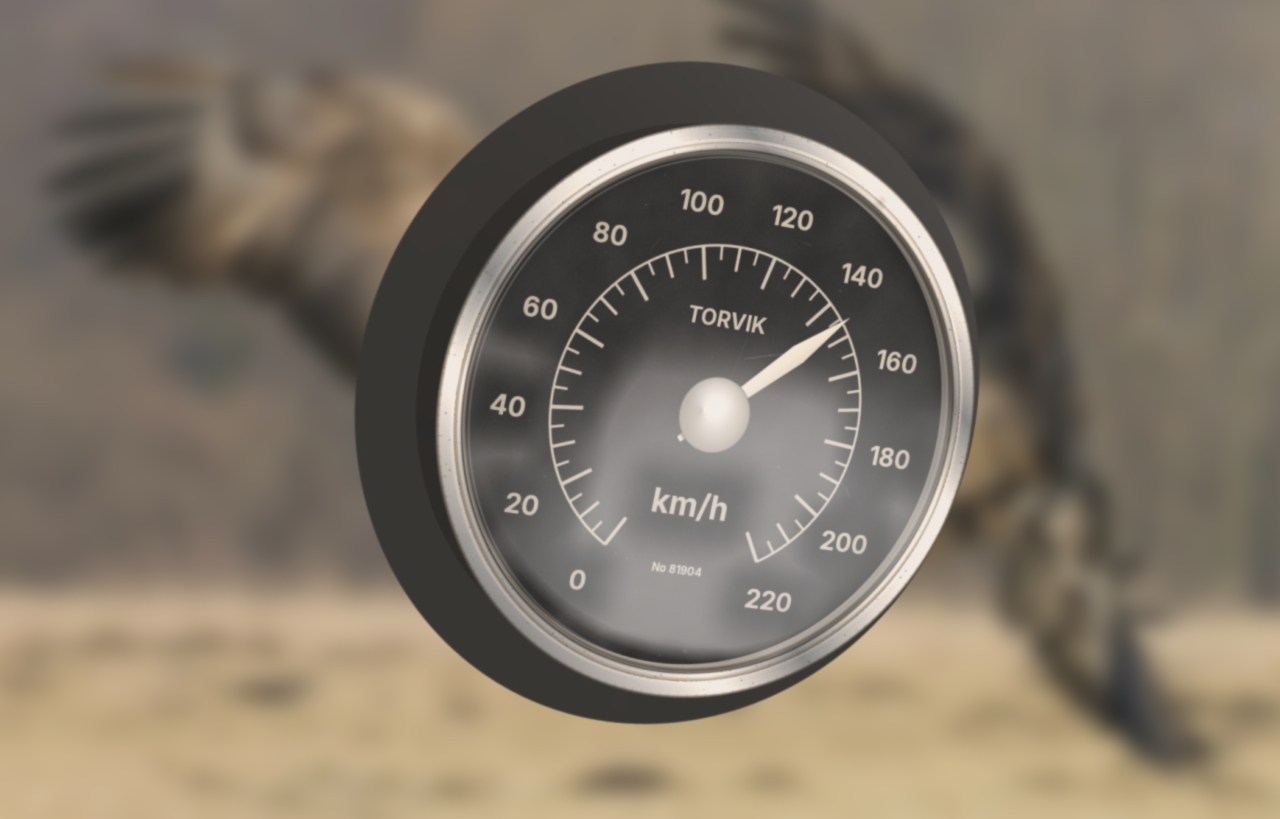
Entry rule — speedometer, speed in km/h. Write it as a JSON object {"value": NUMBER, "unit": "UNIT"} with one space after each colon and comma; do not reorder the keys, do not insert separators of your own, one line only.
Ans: {"value": 145, "unit": "km/h"}
